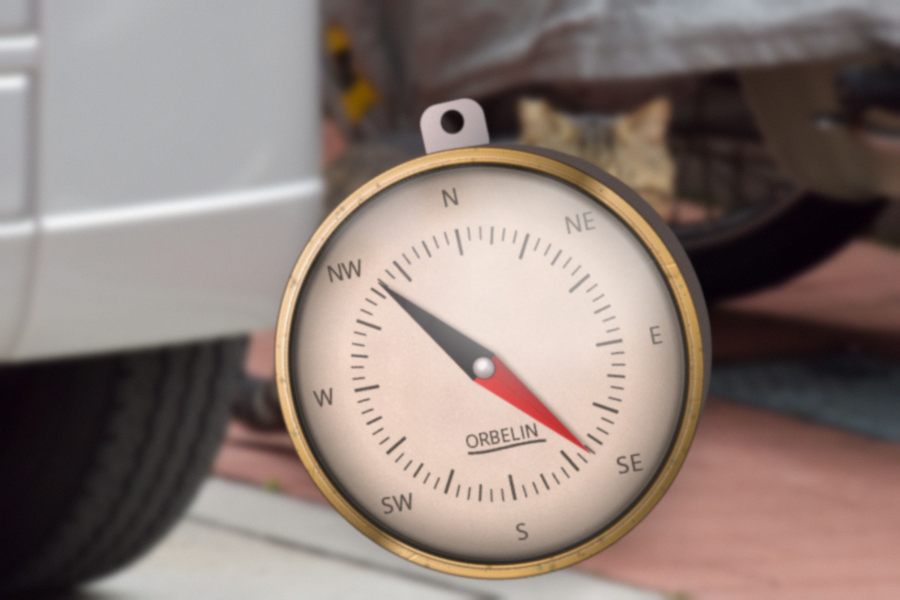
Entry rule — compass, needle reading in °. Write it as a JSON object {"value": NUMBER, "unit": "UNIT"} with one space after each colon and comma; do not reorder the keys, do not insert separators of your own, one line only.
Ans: {"value": 140, "unit": "°"}
